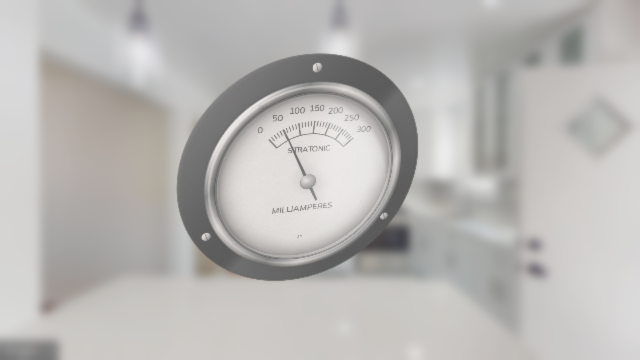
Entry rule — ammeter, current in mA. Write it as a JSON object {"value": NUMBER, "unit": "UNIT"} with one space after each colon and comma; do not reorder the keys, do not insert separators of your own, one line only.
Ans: {"value": 50, "unit": "mA"}
